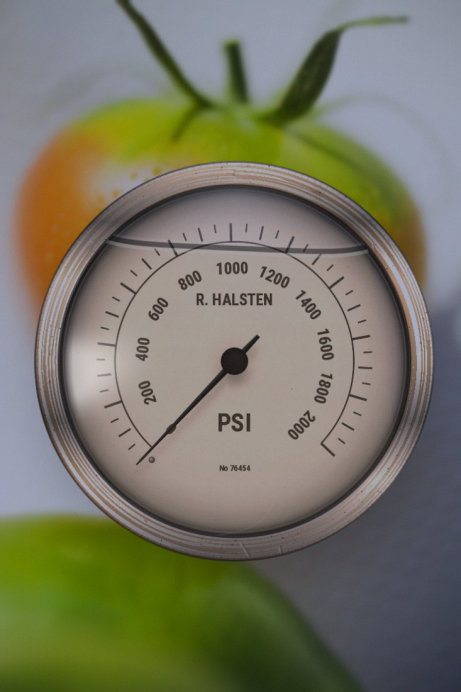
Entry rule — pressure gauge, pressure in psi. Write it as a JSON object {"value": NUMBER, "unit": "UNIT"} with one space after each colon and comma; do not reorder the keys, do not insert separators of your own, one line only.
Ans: {"value": 0, "unit": "psi"}
